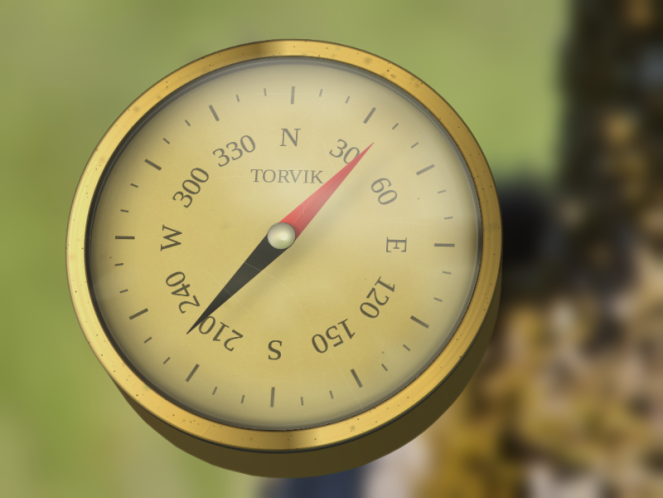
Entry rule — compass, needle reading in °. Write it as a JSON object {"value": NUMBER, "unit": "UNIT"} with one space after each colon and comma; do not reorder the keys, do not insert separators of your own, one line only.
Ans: {"value": 40, "unit": "°"}
